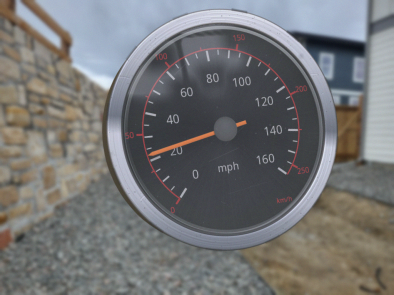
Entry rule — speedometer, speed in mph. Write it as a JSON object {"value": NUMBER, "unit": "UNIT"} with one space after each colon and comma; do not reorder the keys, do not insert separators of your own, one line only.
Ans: {"value": 22.5, "unit": "mph"}
